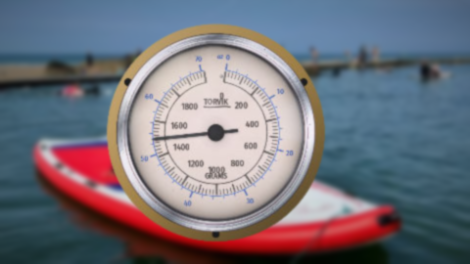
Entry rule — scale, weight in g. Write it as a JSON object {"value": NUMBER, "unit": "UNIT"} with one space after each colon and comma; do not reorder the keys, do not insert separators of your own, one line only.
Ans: {"value": 1500, "unit": "g"}
